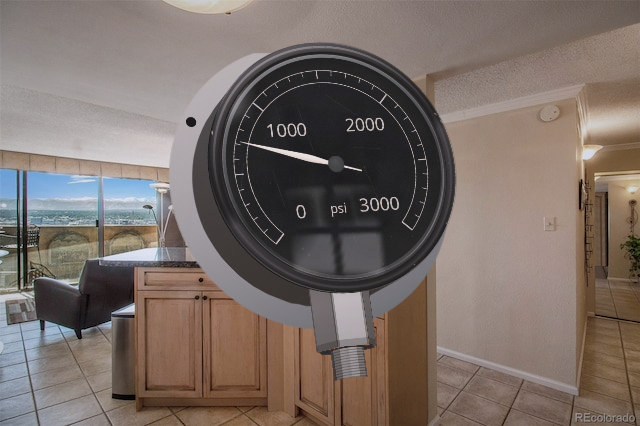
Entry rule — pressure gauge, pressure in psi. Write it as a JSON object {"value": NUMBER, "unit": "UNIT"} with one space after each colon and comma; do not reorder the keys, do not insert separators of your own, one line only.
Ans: {"value": 700, "unit": "psi"}
